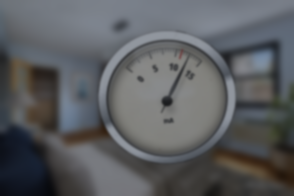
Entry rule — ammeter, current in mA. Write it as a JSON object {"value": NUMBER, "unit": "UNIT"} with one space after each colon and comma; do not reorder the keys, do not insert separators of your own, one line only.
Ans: {"value": 12.5, "unit": "mA"}
